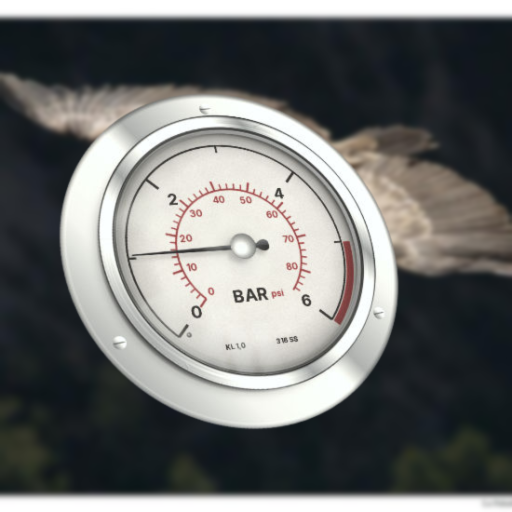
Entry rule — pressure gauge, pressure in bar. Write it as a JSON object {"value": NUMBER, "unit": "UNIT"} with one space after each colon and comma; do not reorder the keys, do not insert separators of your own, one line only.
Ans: {"value": 1, "unit": "bar"}
